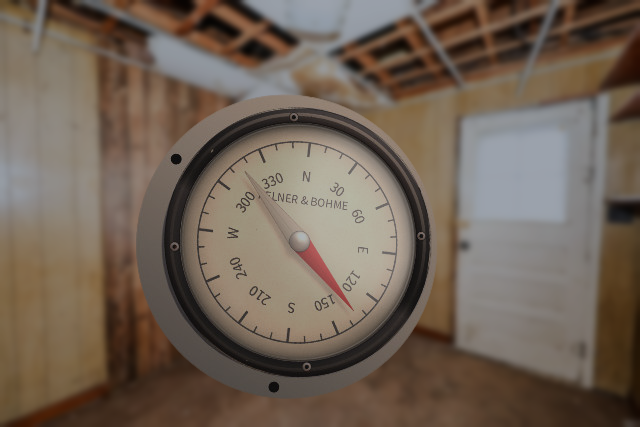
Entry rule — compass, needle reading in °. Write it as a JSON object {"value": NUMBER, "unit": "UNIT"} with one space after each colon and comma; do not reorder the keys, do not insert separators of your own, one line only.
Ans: {"value": 135, "unit": "°"}
